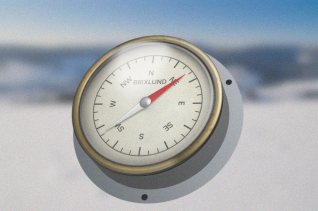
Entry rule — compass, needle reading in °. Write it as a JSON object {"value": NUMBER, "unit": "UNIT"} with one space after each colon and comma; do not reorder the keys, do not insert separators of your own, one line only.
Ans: {"value": 50, "unit": "°"}
